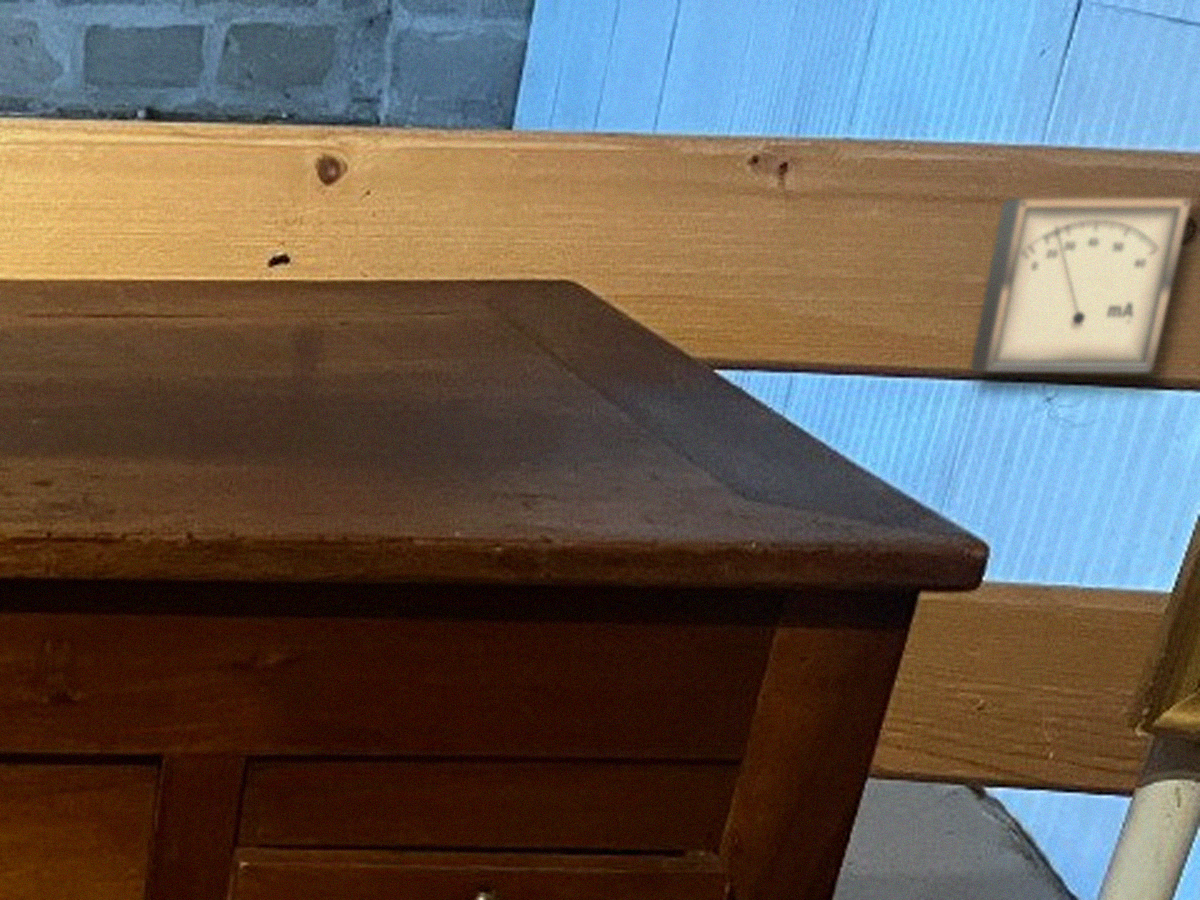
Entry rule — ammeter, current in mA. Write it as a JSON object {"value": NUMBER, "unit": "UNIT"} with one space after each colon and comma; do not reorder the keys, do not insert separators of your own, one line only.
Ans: {"value": 25, "unit": "mA"}
